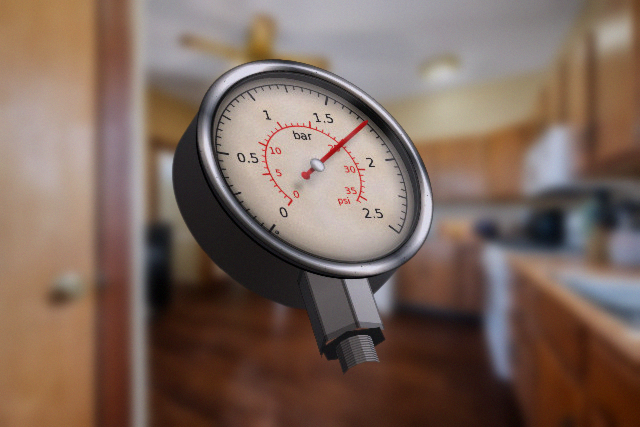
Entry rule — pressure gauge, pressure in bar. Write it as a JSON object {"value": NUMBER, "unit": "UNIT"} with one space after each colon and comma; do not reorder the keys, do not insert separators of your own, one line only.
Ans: {"value": 1.75, "unit": "bar"}
